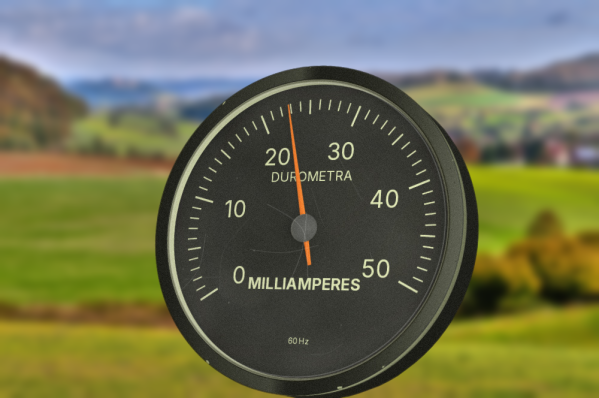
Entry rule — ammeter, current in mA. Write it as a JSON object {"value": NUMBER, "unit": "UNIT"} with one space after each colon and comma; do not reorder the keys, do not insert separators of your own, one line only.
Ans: {"value": 23, "unit": "mA"}
